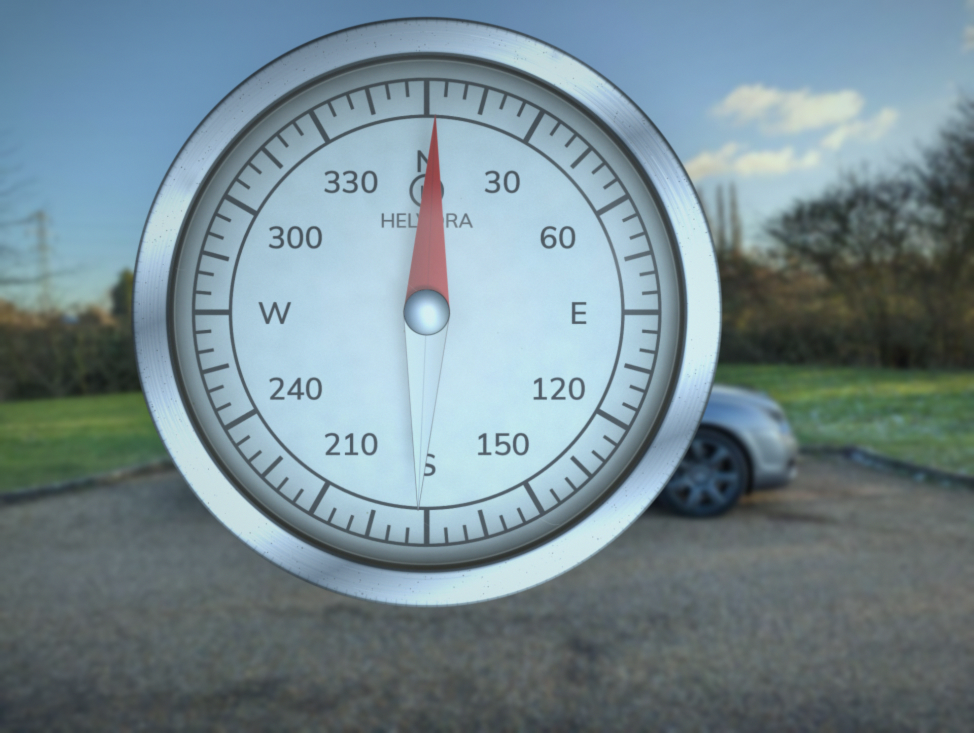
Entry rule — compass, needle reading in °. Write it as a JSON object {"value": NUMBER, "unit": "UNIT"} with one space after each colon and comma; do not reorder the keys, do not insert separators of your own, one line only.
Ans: {"value": 2.5, "unit": "°"}
